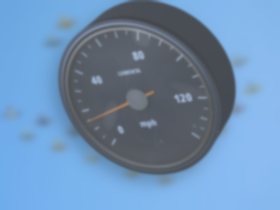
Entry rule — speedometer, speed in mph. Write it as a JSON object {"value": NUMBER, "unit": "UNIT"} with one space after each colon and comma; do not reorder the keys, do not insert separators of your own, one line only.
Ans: {"value": 15, "unit": "mph"}
